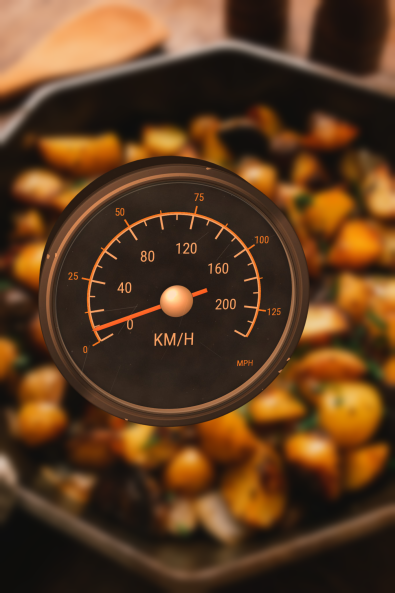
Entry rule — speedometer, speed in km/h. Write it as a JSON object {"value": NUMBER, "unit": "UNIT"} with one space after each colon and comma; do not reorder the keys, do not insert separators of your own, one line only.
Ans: {"value": 10, "unit": "km/h"}
